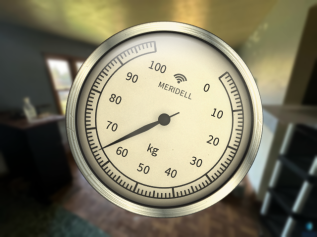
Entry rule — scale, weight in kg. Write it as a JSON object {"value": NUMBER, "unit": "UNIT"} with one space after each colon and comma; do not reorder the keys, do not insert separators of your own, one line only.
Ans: {"value": 64, "unit": "kg"}
